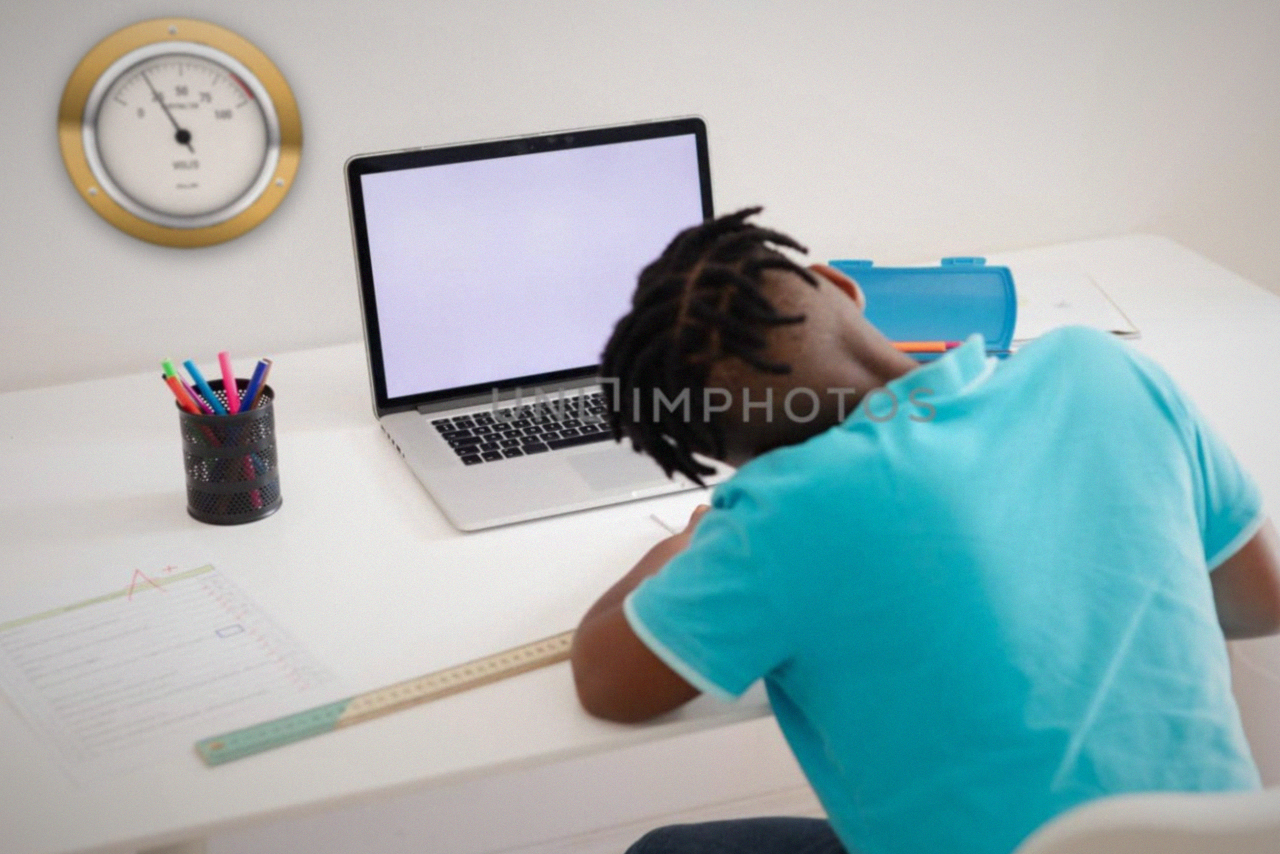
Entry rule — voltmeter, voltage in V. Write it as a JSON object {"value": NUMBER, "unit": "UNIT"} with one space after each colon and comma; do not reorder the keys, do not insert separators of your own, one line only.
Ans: {"value": 25, "unit": "V"}
